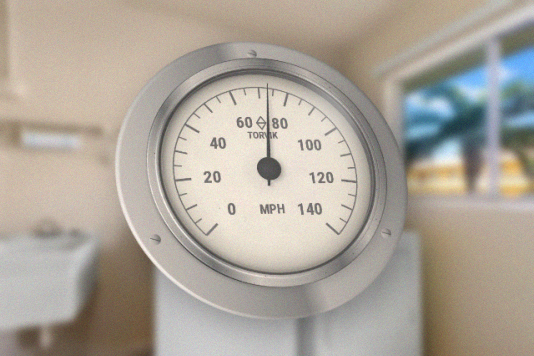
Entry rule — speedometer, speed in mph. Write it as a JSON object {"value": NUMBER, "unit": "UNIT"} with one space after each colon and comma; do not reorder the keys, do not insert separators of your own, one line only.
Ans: {"value": 72.5, "unit": "mph"}
